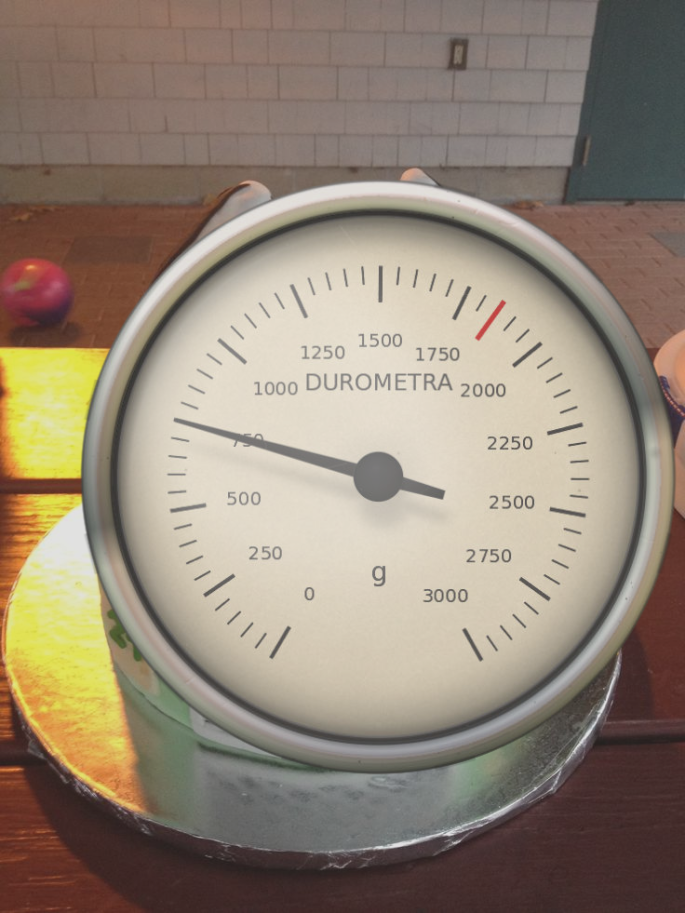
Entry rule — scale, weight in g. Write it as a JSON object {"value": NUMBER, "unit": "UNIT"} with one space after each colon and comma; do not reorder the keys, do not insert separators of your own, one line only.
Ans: {"value": 750, "unit": "g"}
